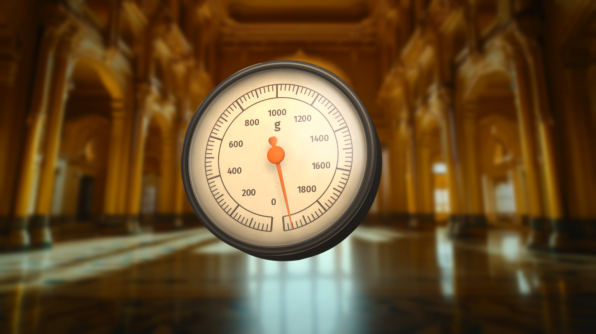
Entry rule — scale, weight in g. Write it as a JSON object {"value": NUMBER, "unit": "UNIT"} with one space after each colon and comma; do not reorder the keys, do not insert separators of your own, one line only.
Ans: {"value": 1960, "unit": "g"}
